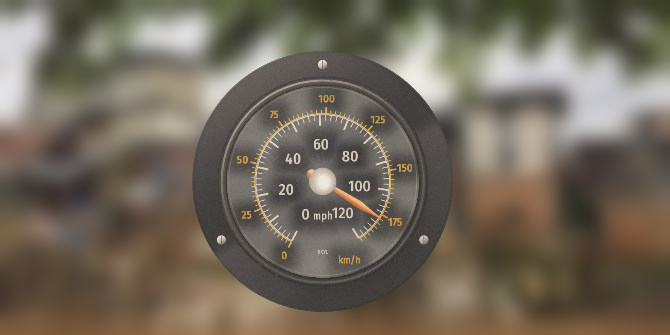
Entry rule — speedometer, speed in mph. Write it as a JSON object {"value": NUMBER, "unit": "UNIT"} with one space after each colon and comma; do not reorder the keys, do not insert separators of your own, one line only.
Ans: {"value": 110, "unit": "mph"}
